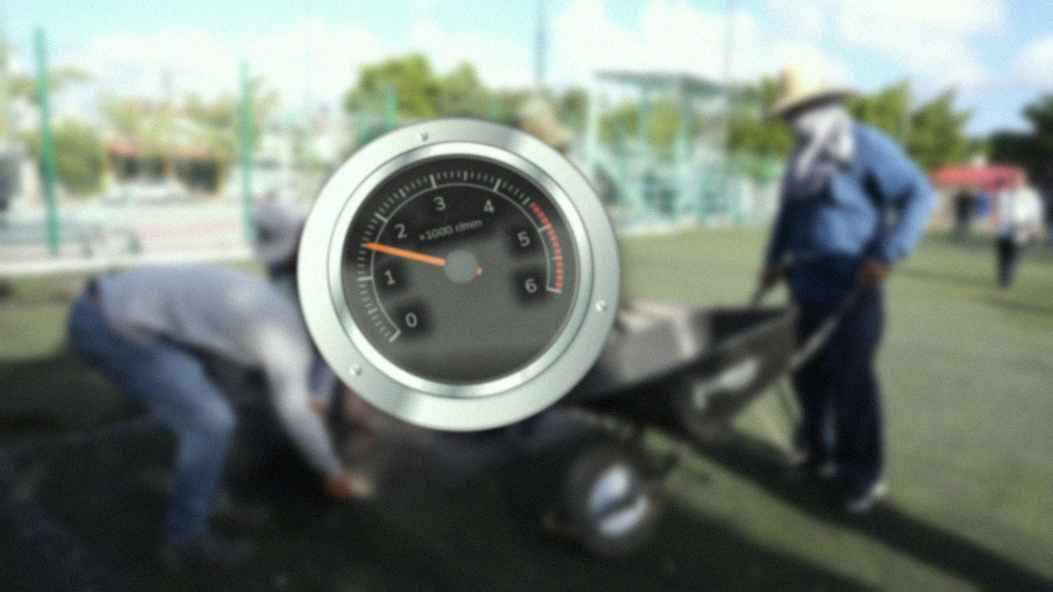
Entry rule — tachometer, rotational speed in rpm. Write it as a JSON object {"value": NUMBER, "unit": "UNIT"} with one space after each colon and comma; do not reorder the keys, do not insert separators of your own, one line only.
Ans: {"value": 1500, "unit": "rpm"}
